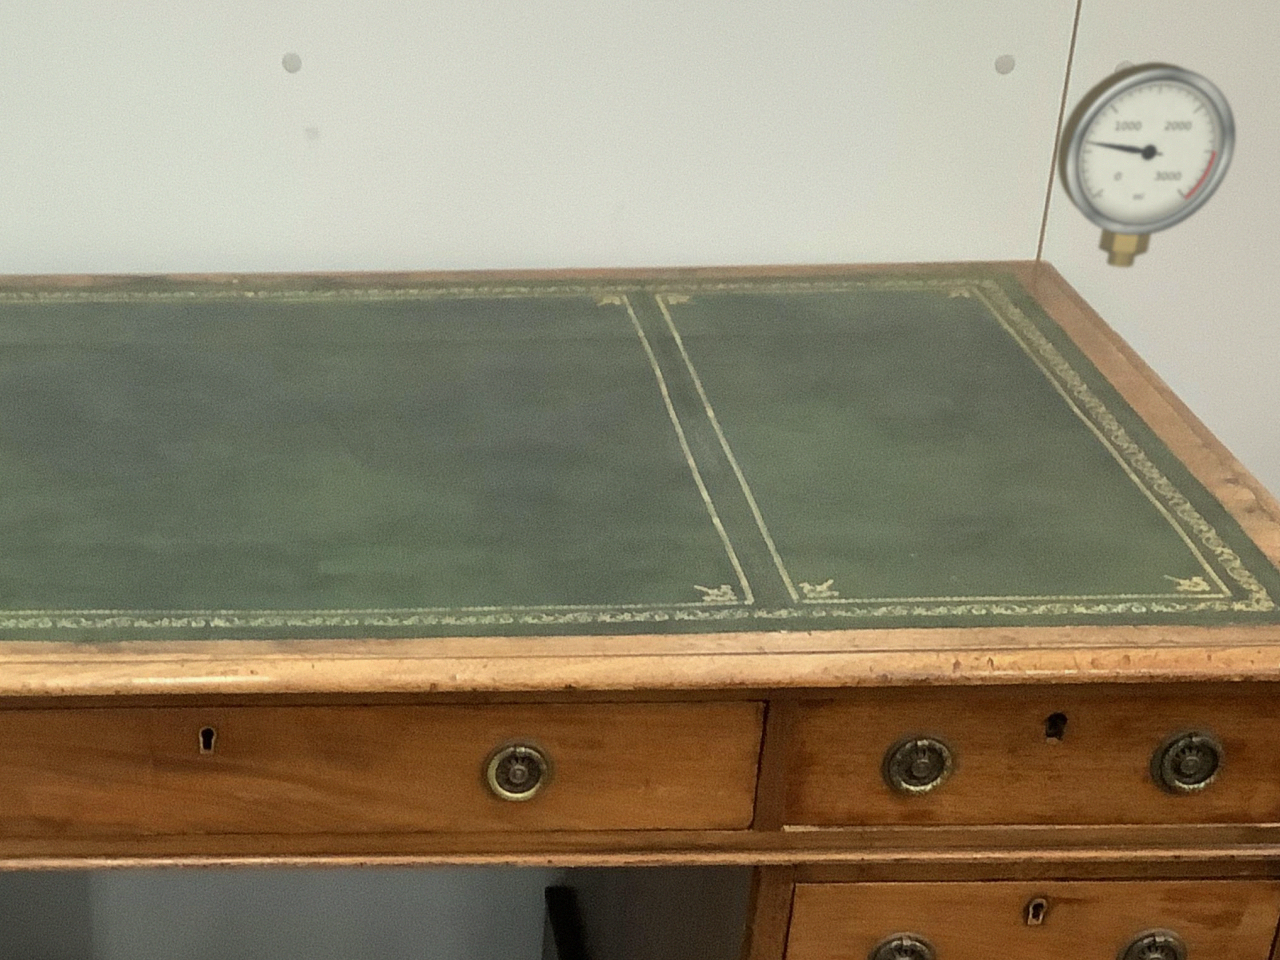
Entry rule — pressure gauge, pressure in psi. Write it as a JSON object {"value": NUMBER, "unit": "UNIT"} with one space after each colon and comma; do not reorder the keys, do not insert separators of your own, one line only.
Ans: {"value": 600, "unit": "psi"}
